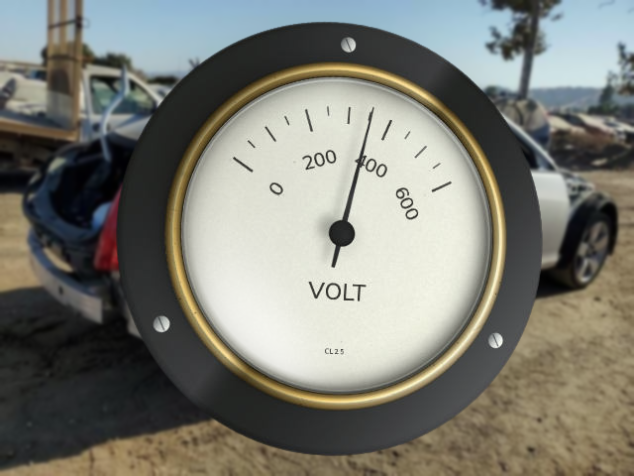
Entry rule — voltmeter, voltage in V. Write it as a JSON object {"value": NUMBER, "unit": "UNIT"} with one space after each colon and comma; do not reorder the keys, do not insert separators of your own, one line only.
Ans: {"value": 350, "unit": "V"}
